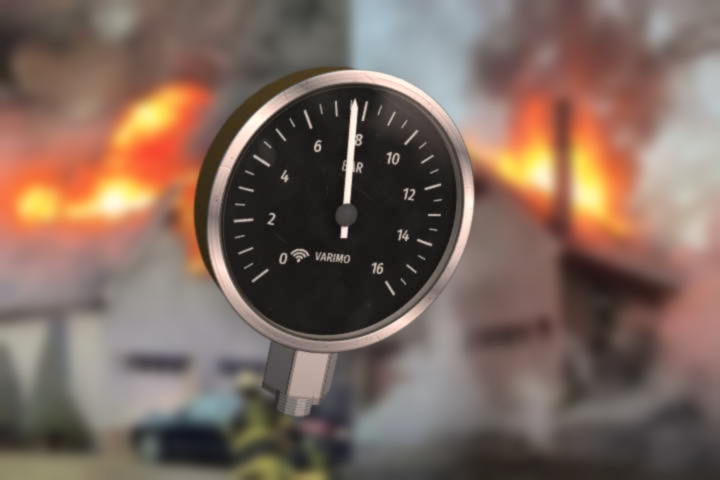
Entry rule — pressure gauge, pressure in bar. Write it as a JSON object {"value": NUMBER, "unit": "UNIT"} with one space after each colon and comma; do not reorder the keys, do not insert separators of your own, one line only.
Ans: {"value": 7.5, "unit": "bar"}
